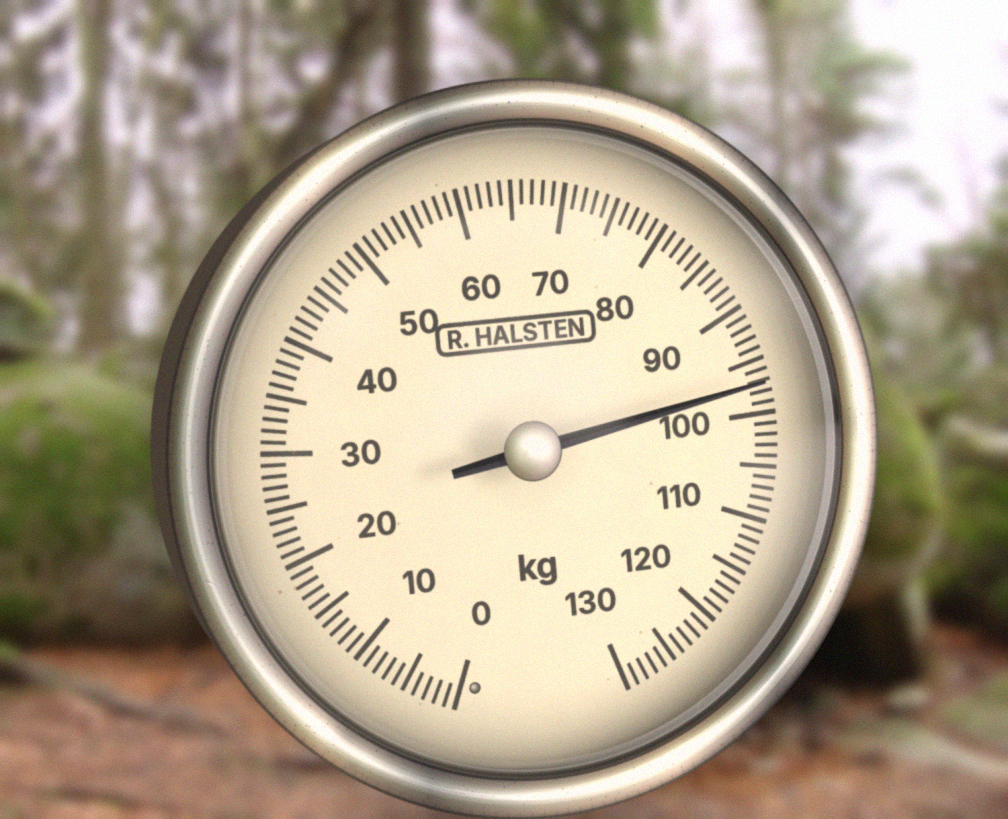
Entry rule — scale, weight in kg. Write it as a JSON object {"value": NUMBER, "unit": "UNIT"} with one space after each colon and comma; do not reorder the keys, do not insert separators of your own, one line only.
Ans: {"value": 97, "unit": "kg"}
